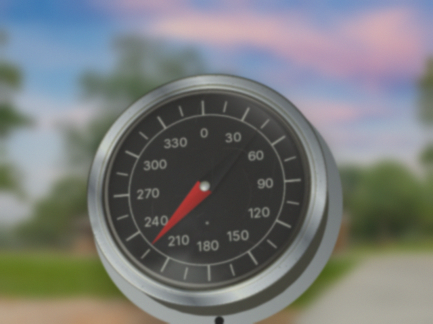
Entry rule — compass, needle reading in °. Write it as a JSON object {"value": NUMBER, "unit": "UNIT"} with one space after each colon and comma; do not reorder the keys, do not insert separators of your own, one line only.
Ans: {"value": 225, "unit": "°"}
